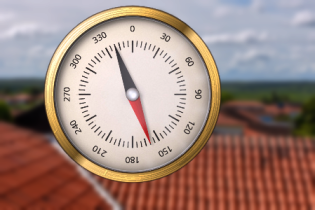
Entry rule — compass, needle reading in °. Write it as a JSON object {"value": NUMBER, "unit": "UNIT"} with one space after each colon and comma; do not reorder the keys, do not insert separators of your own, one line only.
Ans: {"value": 160, "unit": "°"}
